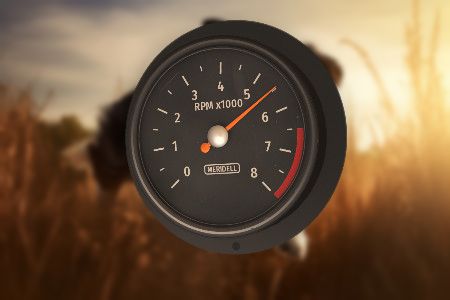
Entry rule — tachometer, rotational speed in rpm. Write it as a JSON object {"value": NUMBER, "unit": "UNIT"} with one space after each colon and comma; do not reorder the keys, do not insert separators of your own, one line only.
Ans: {"value": 5500, "unit": "rpm"}
